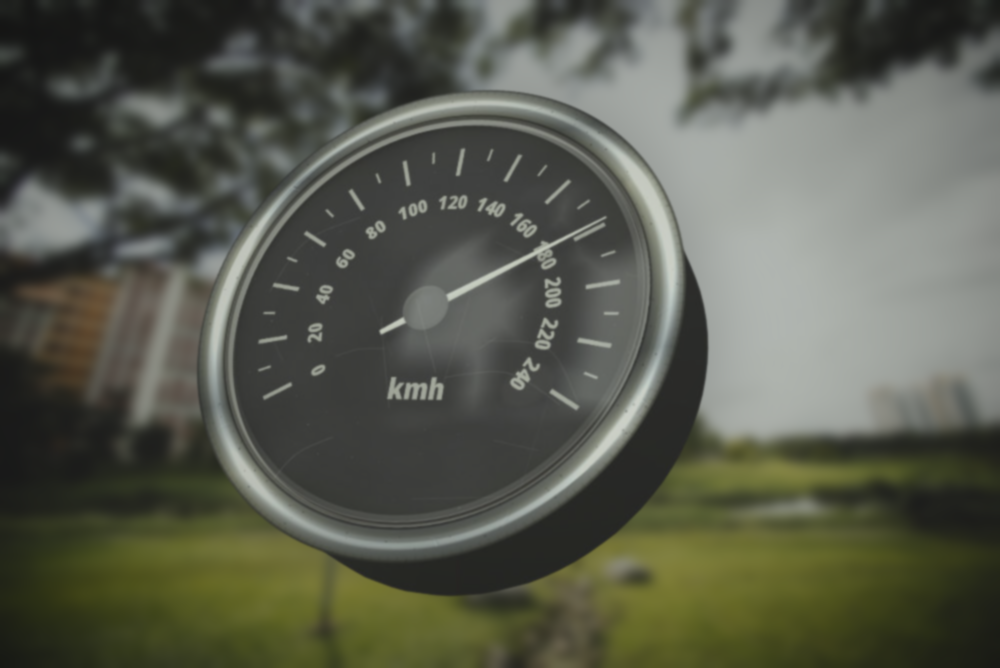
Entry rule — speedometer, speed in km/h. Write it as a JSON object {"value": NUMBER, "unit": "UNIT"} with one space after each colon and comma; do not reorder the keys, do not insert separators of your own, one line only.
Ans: {"value": 180, "unit": "km/h"}
